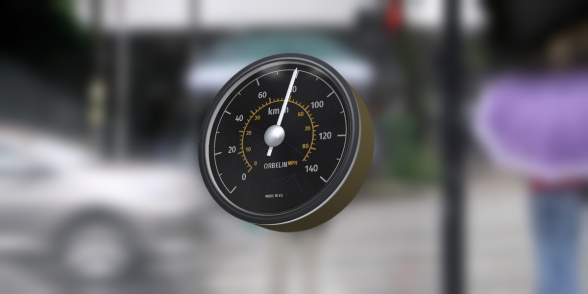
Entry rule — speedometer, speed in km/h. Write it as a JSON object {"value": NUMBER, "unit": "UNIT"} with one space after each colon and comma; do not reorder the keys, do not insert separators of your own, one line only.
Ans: {"value": 80, "unit": "km/h"}
